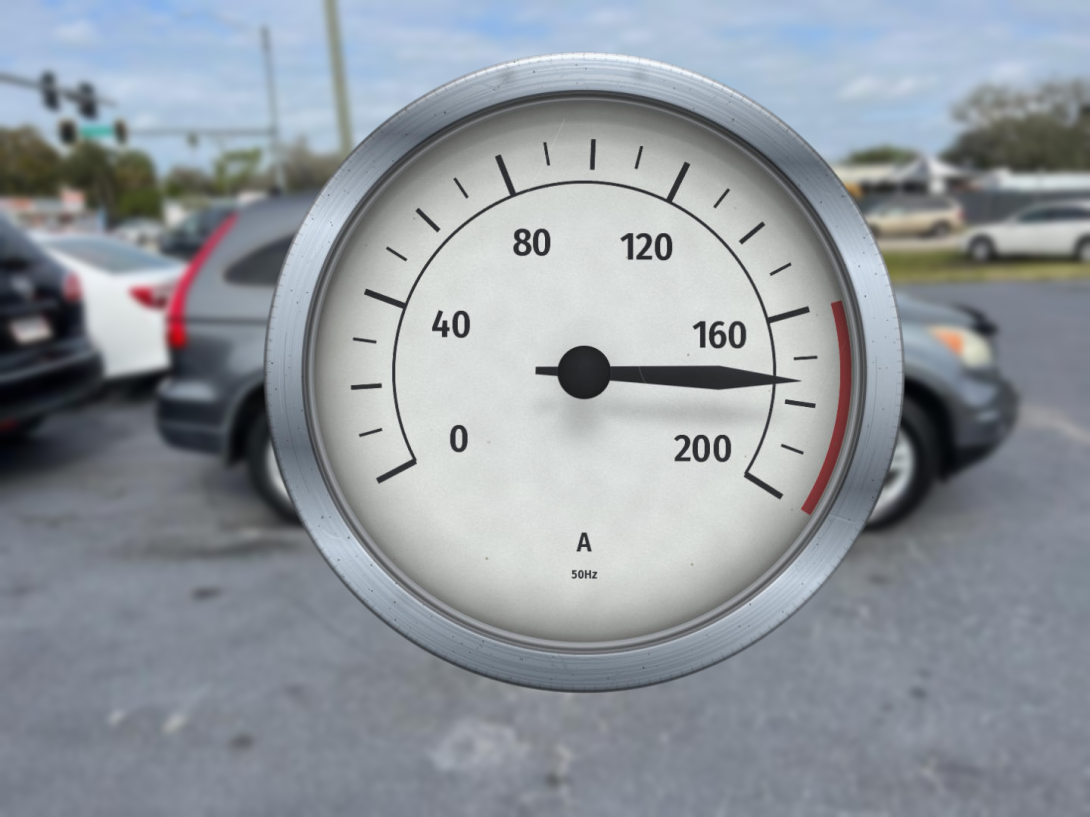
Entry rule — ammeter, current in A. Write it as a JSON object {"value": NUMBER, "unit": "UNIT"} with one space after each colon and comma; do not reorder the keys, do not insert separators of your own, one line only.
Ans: {"value": 175, "unit": "A"}
